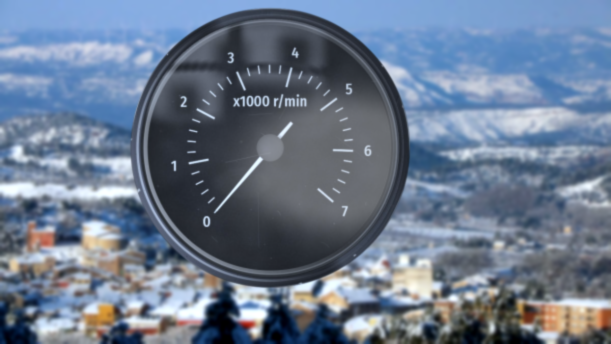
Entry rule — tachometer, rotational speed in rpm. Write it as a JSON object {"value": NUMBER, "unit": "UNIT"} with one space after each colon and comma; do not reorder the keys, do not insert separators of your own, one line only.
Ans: {"value": 0, "unit": "rpm"}
